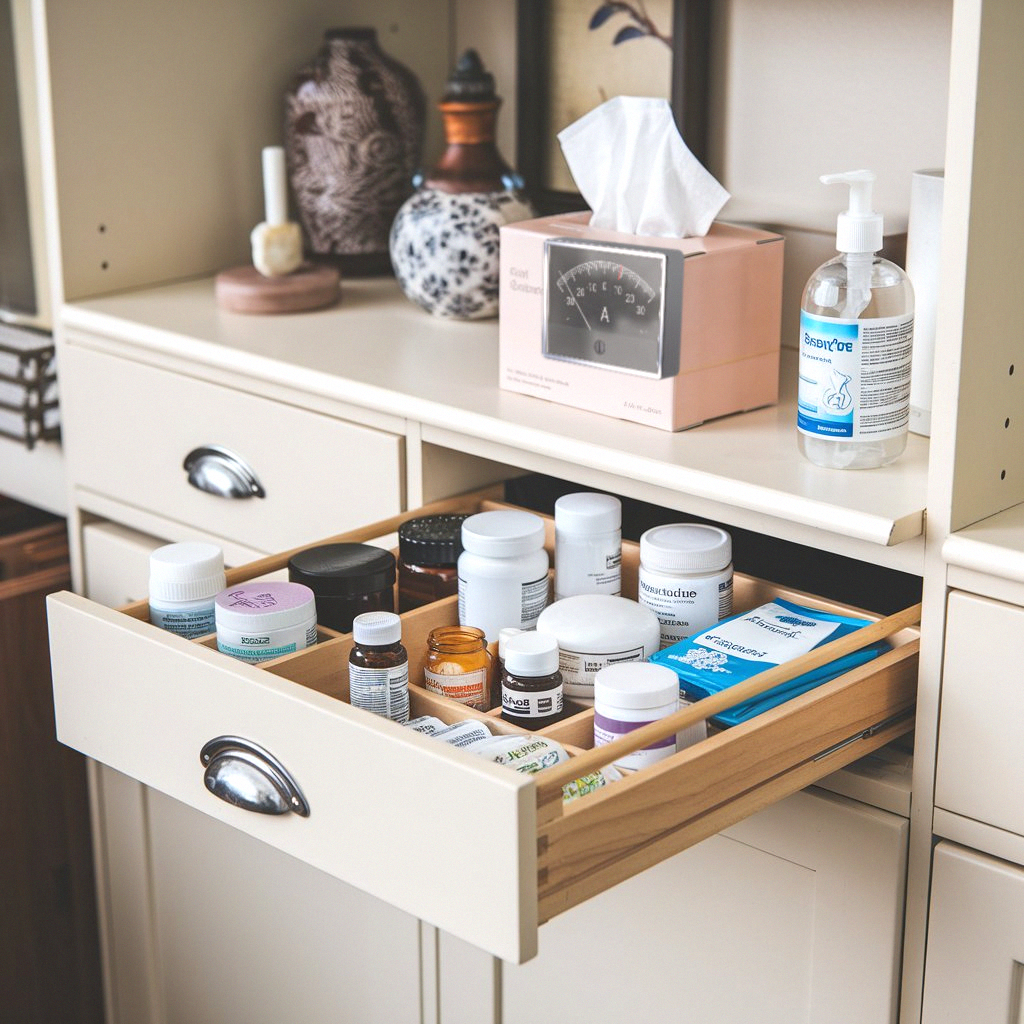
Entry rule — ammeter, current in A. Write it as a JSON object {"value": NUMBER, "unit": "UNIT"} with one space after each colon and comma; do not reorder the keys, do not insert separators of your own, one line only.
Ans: {"value": -25, "unit": "A"}
